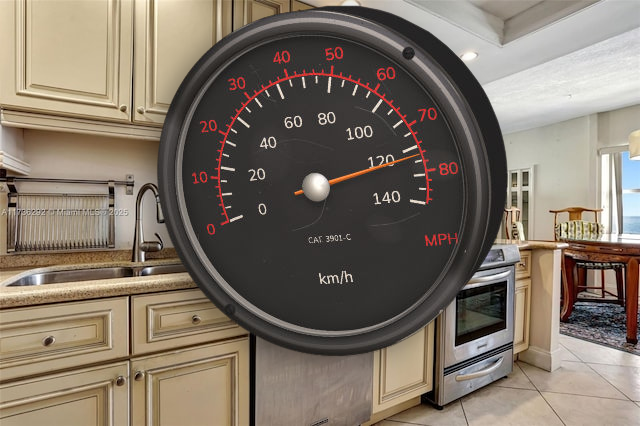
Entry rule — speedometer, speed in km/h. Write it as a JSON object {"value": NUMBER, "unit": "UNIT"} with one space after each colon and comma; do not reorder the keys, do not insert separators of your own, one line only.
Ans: {"value": 122.5, "unit": "km/h"}
